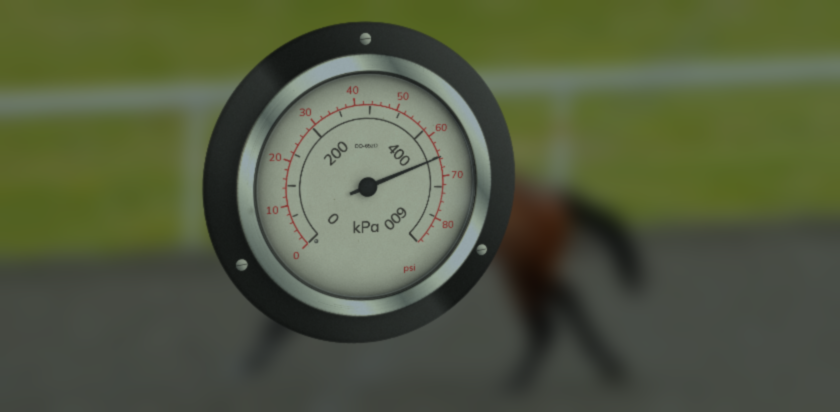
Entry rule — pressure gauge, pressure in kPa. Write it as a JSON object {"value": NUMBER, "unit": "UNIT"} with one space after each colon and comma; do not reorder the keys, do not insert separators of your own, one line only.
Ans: {"value": 450, "unit": "kPa"}
